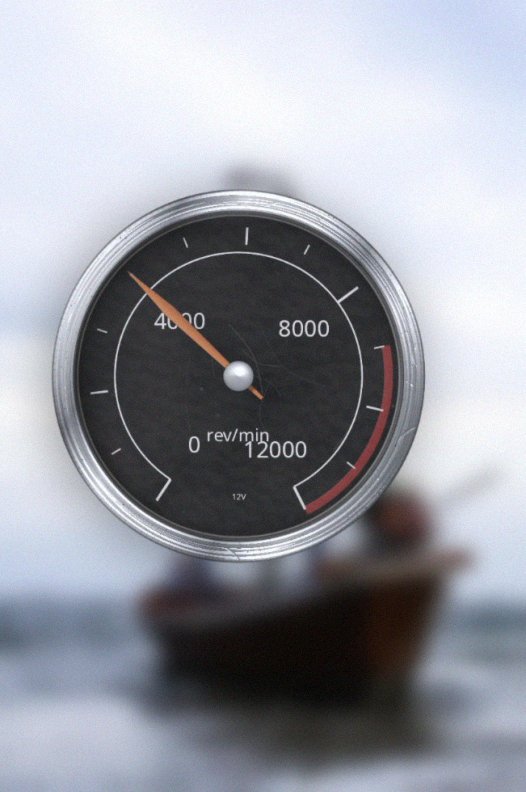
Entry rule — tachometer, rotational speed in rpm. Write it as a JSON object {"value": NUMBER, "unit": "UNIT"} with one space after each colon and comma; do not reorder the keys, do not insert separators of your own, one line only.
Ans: {"value": 4000, "unit": "rpm"}
